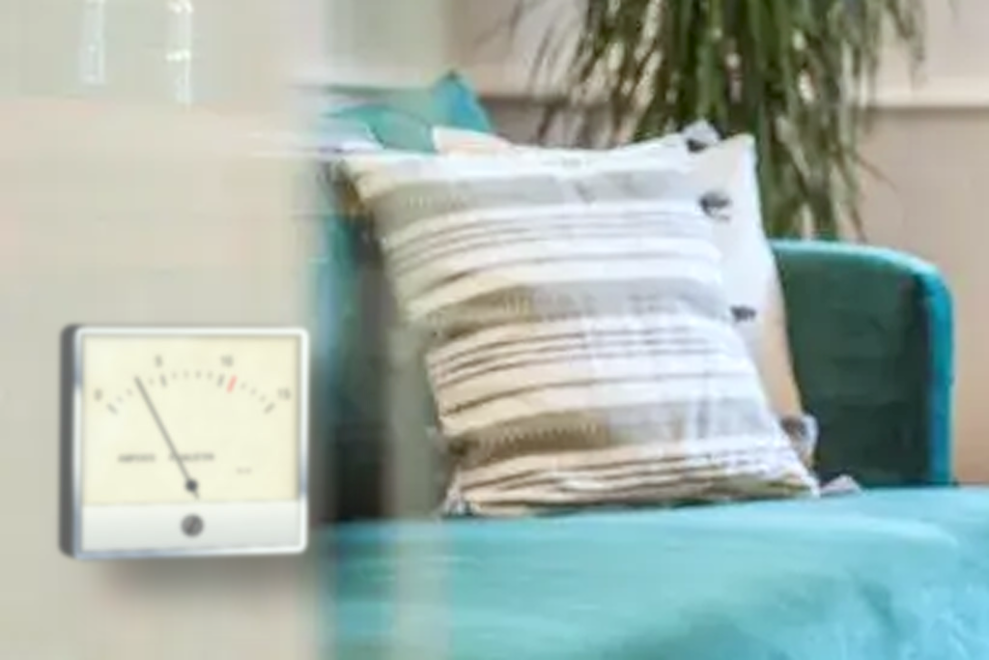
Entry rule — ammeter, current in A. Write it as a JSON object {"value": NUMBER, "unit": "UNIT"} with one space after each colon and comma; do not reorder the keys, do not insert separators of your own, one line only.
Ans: {"value": 3, "unit": "A"}
